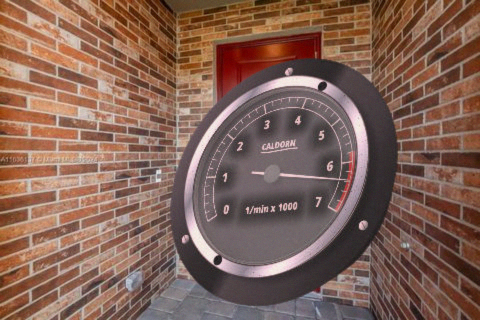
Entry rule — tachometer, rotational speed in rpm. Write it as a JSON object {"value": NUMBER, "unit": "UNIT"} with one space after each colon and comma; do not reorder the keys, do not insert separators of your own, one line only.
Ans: {"value": 6400, "unit": "rpm"}
